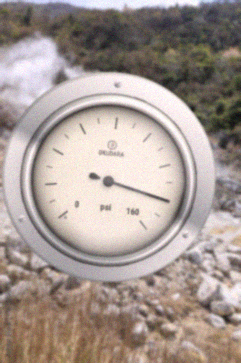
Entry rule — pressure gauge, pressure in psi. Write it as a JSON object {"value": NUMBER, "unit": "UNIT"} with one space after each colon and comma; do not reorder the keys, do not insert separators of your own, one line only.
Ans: {"value": 140, "unit": "psi"}
